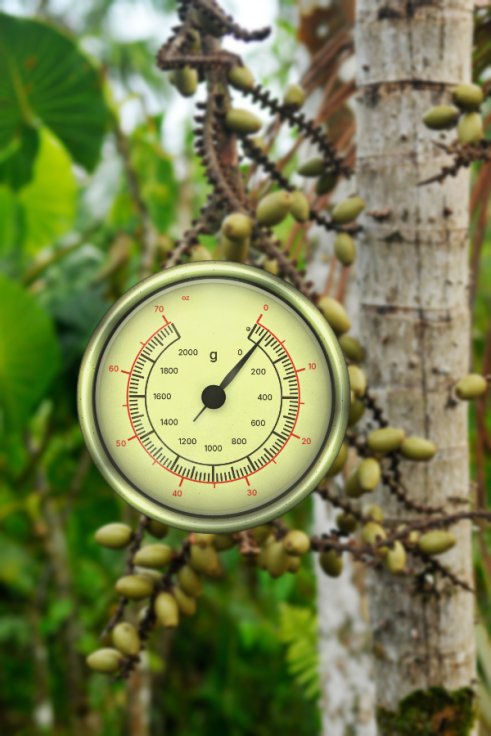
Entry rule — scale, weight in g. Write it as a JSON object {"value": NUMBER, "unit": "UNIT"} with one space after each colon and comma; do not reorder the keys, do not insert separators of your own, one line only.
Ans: {"value": 60, "unit": "g"}
